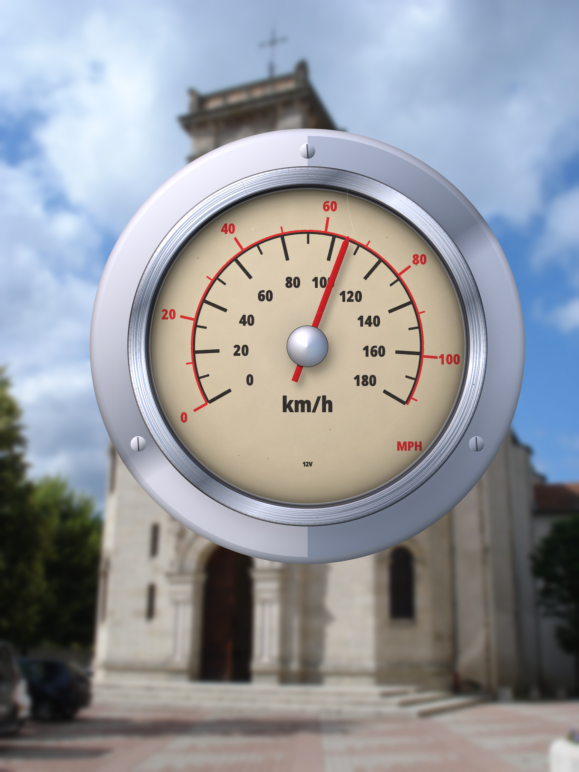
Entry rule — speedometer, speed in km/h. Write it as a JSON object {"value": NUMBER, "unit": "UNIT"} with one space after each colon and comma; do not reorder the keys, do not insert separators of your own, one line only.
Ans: {"value": 105, "unit": "km/h"}
